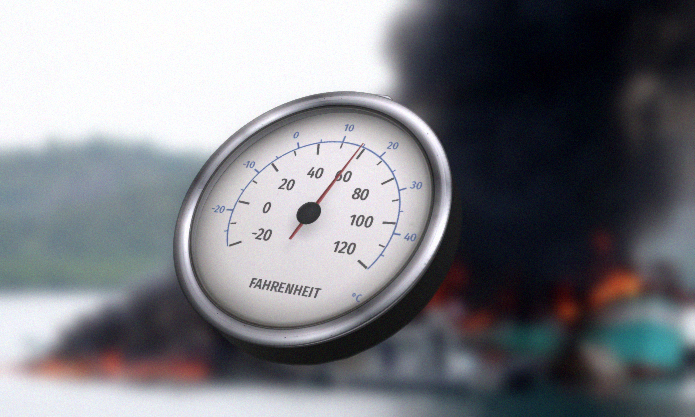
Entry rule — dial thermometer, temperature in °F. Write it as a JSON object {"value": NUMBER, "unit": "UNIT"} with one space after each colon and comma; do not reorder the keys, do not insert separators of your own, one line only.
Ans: {"value": 60, "unit": "°F"}
